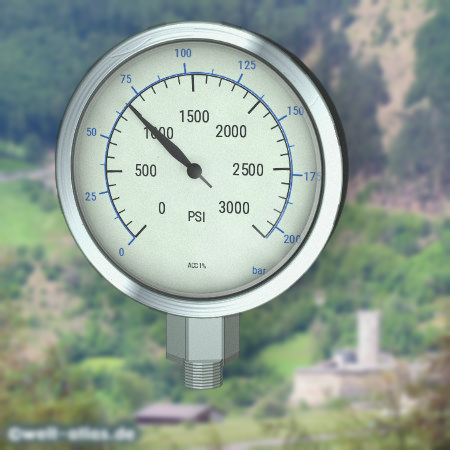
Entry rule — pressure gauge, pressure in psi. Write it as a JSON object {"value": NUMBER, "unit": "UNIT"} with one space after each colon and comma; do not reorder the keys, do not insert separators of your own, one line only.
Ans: {"value": 1000, "unit": "psi"}
